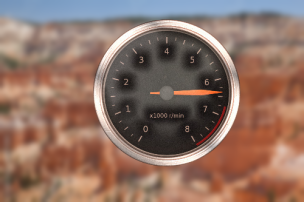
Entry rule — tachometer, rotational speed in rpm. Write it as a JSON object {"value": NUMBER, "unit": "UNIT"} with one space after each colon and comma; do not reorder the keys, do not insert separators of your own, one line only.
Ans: {"value": 6375, "unit": "rpm"}
